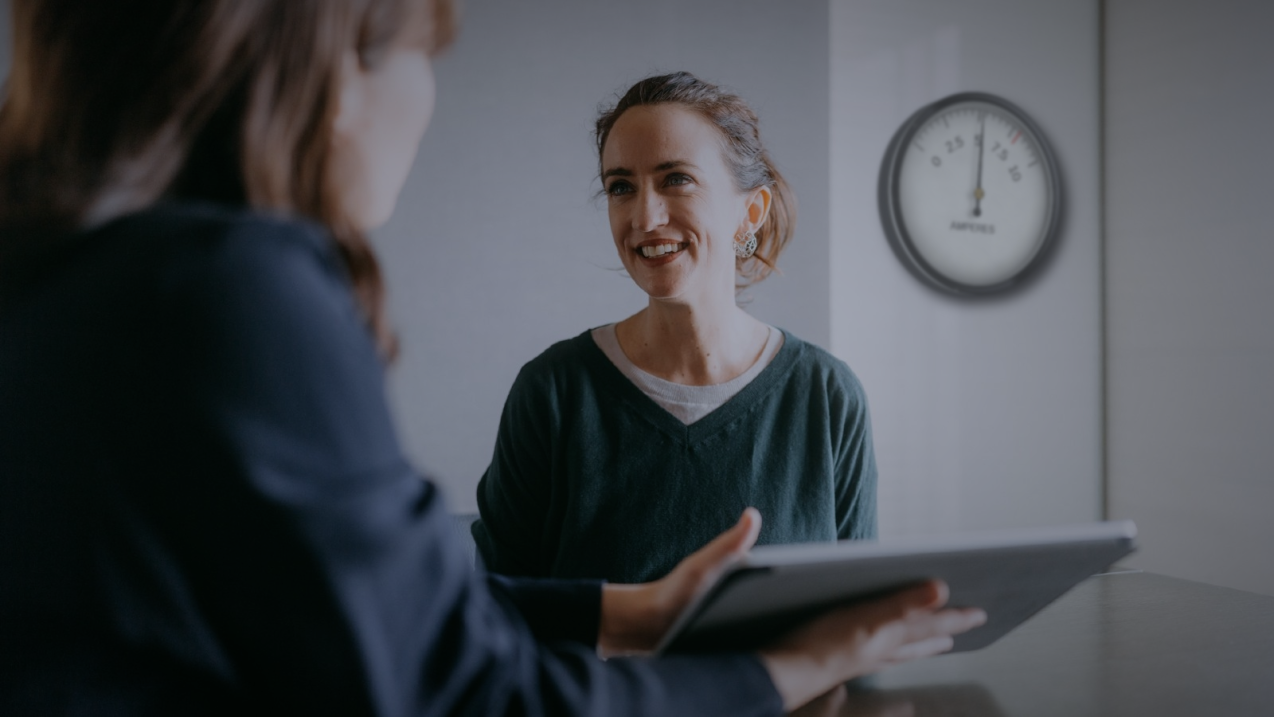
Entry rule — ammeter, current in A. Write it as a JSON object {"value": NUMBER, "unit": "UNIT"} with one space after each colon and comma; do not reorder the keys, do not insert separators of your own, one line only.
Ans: {"value": 5, "unit": "A"}
